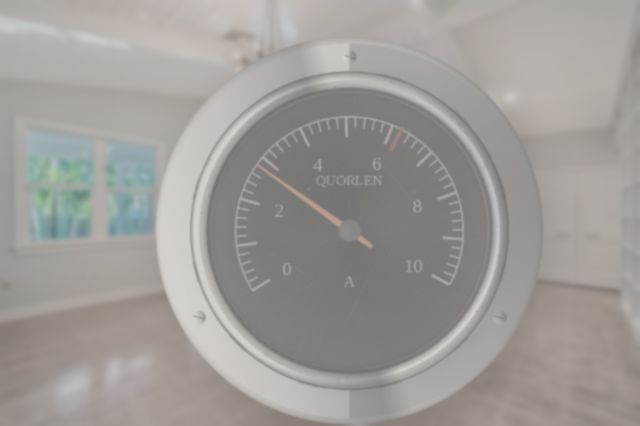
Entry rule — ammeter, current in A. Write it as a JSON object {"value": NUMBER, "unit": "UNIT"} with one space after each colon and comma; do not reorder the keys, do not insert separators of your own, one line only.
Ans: {"value": 2.8, "unit": "A"}
